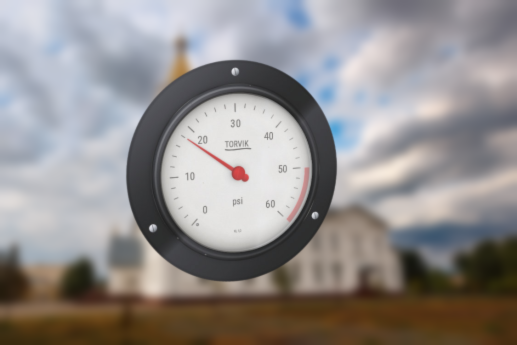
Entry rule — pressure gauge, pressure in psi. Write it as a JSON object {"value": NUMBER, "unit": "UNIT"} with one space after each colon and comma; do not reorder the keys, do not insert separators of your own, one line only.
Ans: {"value": 18, "unit": "psi"}
